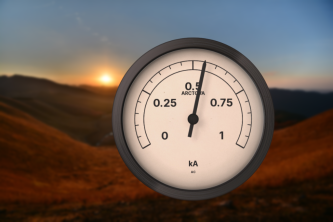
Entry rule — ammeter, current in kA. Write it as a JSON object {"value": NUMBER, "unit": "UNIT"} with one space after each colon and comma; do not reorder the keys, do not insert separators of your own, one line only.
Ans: {"value": 0.55, "unit": "kA"}
